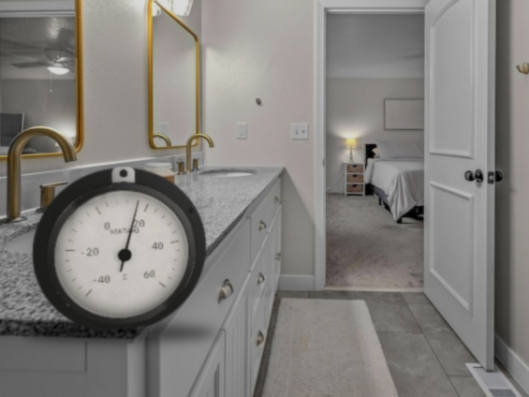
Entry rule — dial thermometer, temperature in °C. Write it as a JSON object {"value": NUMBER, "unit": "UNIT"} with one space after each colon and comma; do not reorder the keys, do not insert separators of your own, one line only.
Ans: {"value": 16, "unit": "°C"}
